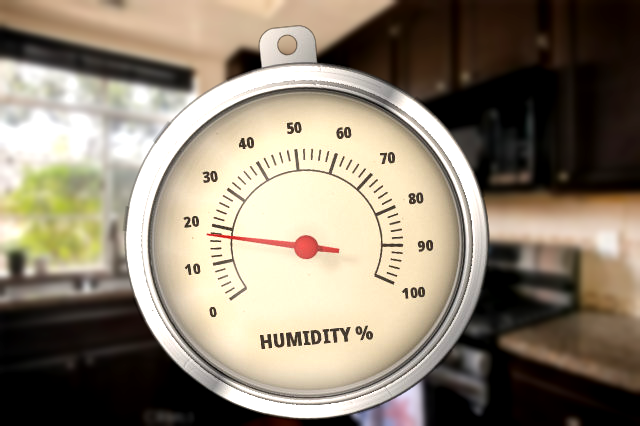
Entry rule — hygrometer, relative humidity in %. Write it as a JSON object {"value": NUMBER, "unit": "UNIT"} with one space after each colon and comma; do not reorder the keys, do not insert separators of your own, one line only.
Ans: {"value": 18, "unit": "%"}
